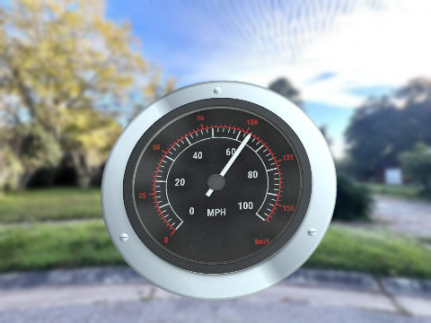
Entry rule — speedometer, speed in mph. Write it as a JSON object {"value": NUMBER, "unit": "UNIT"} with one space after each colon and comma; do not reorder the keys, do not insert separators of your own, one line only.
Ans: {"value": 64, "unit": "mph"}
